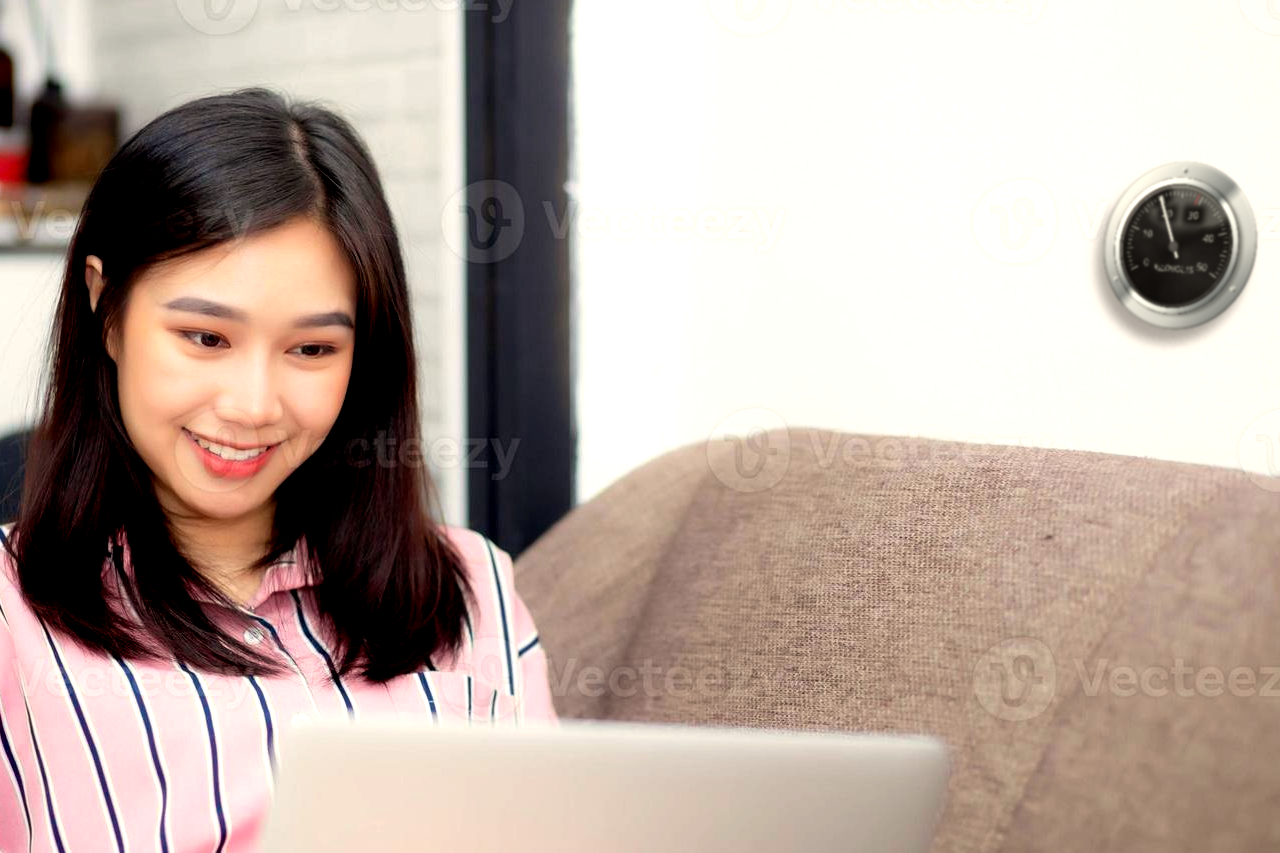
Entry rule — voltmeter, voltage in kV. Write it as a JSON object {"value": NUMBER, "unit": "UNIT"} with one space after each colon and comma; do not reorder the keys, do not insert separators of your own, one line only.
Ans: {"value": 20, "unit": "kV"}
